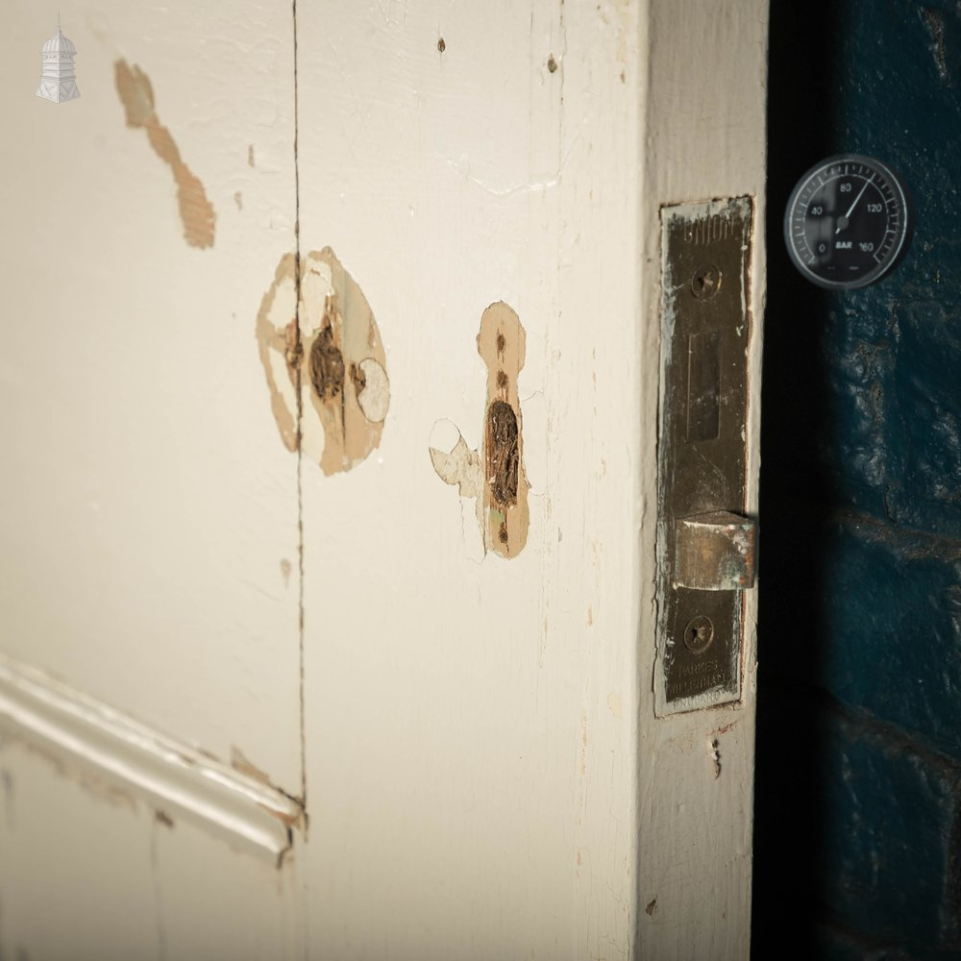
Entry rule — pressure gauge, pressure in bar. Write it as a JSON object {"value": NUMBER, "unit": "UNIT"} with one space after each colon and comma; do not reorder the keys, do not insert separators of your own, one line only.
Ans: {"value": 100, "unit": "bar"}
